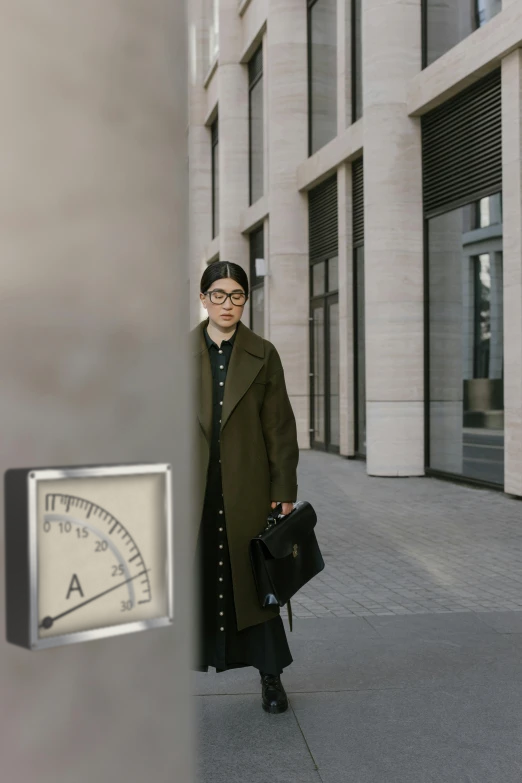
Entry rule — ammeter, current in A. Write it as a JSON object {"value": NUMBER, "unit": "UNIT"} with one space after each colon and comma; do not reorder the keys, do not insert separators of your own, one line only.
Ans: {"value": 27, "unit": "A"}
